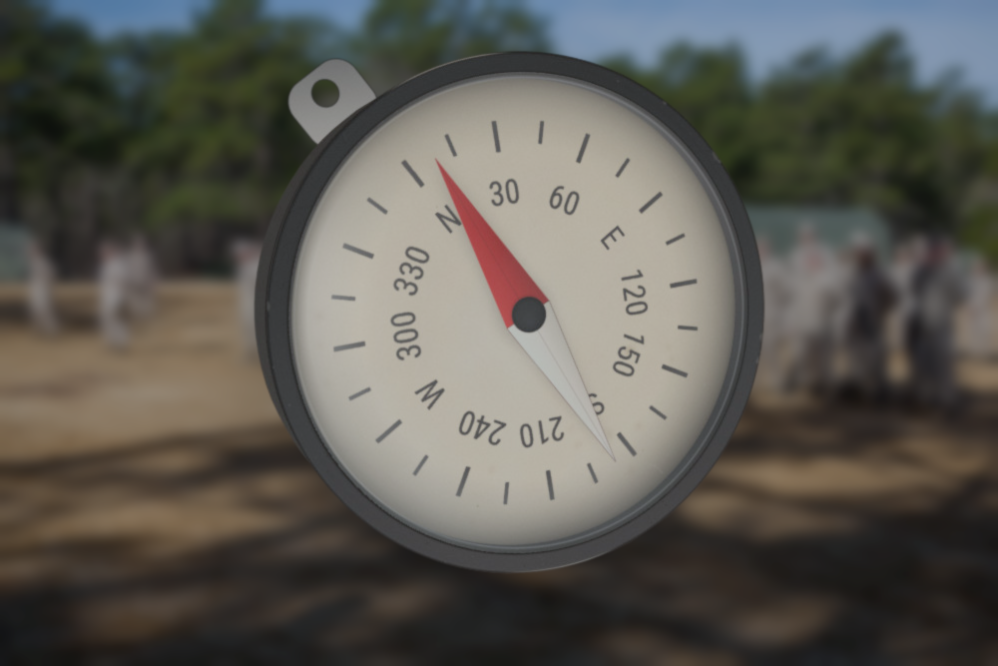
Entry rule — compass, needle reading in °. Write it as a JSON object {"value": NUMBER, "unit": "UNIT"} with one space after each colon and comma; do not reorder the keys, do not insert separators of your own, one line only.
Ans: {"value": 7.5, "unit": "°"}
